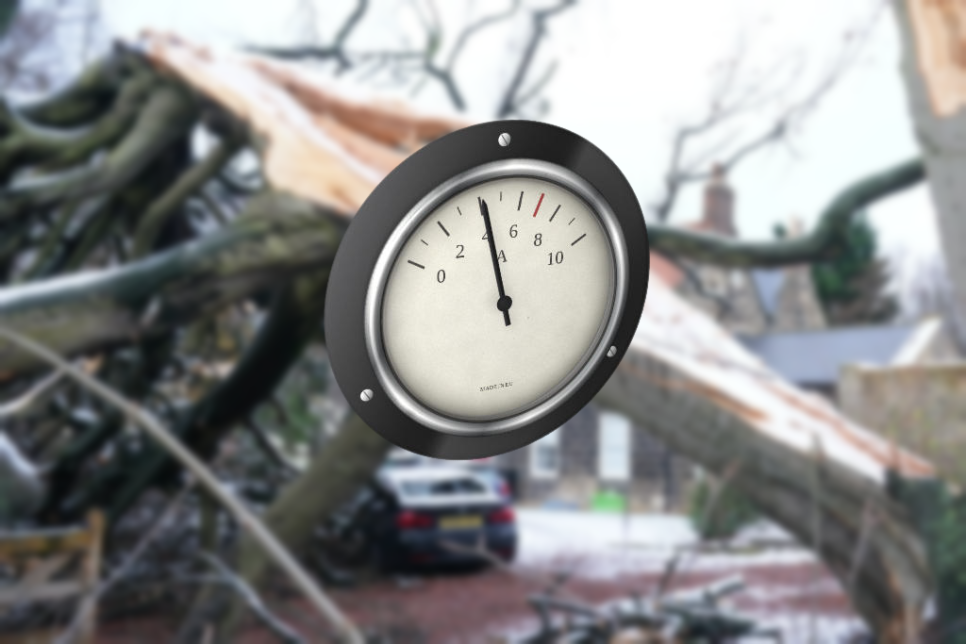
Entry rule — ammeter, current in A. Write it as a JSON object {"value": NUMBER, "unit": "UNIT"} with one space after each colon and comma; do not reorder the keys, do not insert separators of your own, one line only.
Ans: {"value": 4, "unit": "A"}
